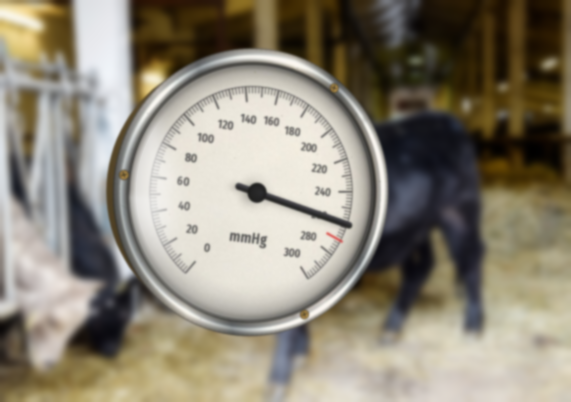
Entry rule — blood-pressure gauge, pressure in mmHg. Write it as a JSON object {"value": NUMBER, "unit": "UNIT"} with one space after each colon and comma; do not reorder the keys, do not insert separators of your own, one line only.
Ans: {"value": 260, "unit": "mmHg"}
